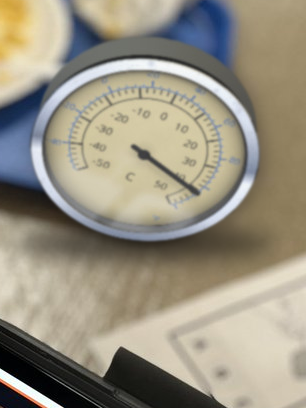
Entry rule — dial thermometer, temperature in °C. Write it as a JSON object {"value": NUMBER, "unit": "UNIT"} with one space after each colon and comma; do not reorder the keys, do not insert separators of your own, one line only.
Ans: {"value": 40, "unit": "°C"}
